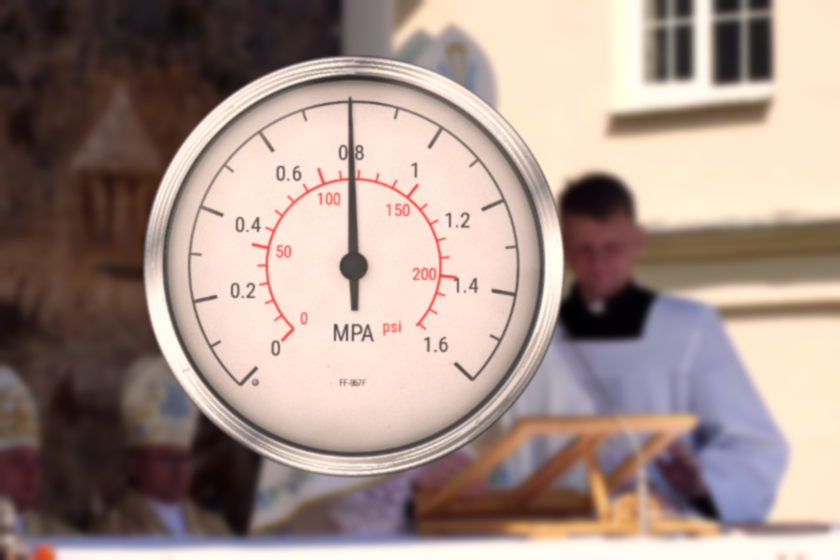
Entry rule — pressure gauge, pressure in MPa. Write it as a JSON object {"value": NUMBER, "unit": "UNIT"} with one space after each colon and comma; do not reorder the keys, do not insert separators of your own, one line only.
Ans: {"value": 0.8, "unit": "MPa"}
